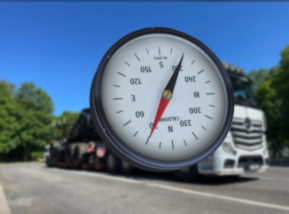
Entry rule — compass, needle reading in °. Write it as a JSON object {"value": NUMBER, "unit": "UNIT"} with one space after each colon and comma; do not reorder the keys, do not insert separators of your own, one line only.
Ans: {"value": 30, "unit": "°"}
